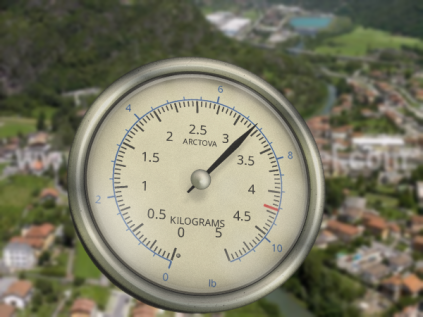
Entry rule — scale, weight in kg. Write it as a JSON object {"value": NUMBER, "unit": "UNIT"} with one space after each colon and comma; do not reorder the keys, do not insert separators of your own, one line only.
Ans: {"value": 3.2, "unit": "kg"}
